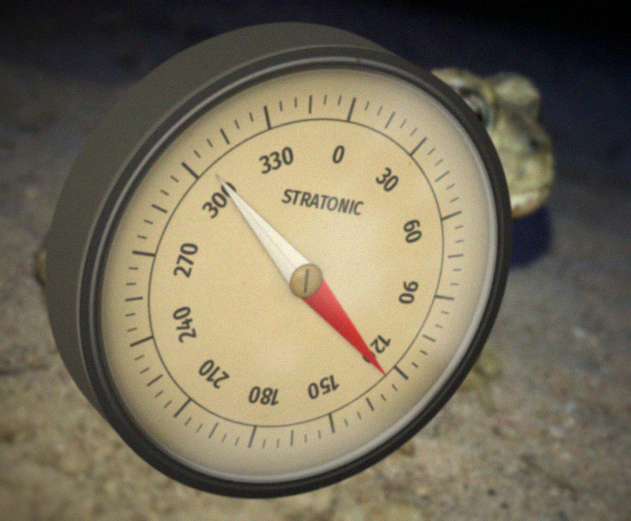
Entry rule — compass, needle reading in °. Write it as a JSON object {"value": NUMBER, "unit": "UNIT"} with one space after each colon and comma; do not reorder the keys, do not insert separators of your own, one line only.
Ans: {"value": 125, "unit": "°"}
